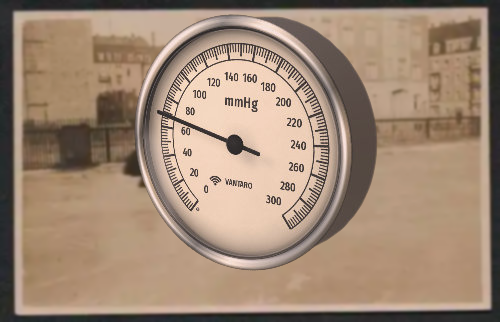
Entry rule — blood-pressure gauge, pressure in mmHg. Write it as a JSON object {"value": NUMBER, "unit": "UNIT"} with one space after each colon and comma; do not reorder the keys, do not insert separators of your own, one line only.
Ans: {"value": 70, "unit": "mmHg"}
